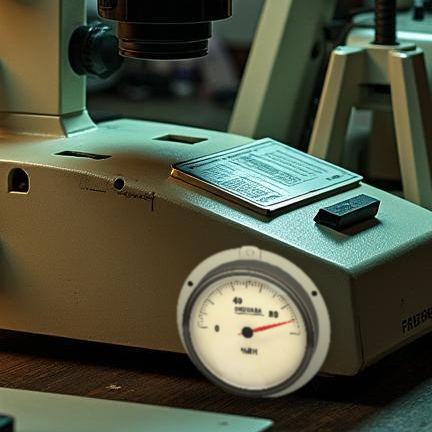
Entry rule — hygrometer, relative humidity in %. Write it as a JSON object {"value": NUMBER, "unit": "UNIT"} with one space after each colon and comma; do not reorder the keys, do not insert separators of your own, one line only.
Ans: {"value": 90, "unit": "%"}
